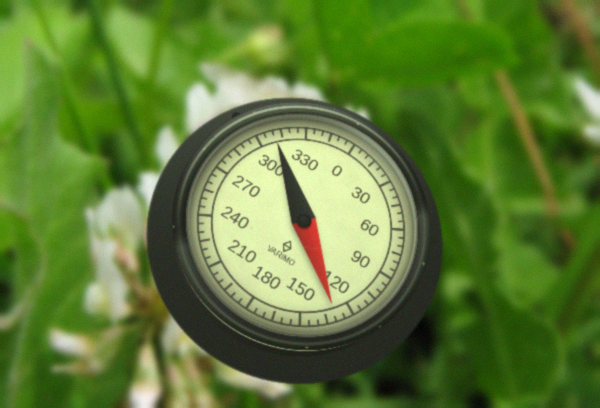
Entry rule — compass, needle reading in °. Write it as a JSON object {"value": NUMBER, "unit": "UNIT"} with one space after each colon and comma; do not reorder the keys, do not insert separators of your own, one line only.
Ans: {"value": 130, "unit": "°"}
